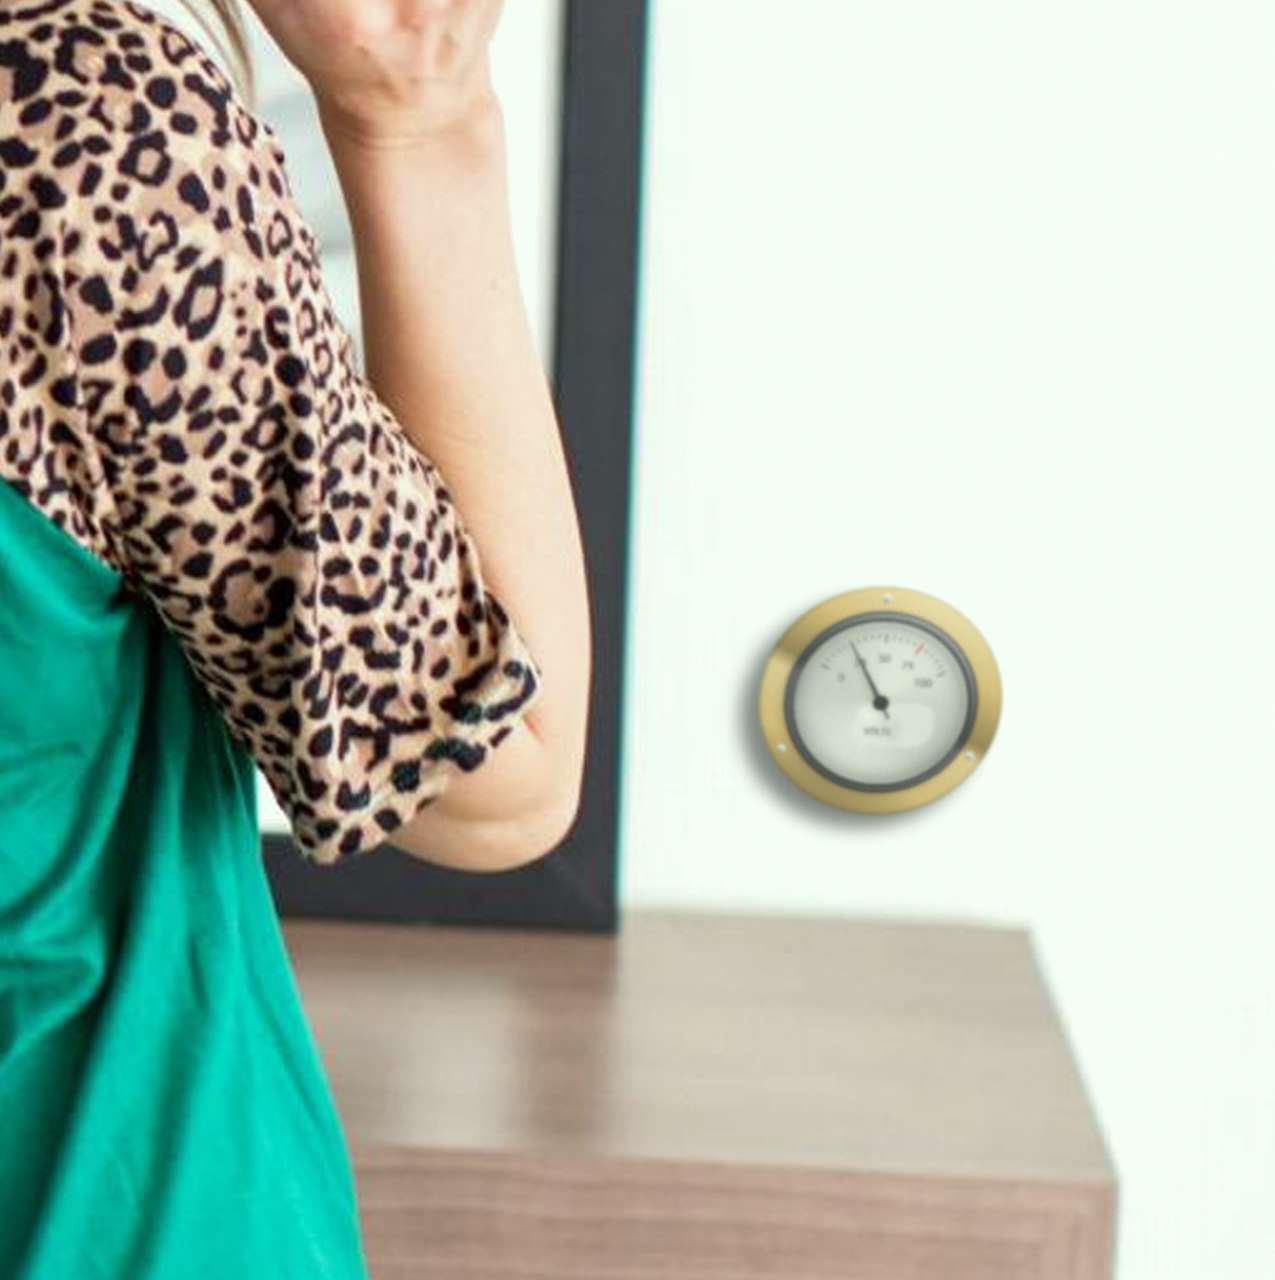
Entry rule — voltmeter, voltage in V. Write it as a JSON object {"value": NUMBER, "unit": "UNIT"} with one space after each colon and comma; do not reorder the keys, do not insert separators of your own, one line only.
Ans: {"value": 25, "unit": "V"}
